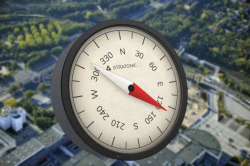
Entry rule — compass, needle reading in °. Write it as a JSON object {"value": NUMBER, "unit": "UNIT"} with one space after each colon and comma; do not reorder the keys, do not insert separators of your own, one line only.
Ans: {"value": 127.5, "unit": "°"}
